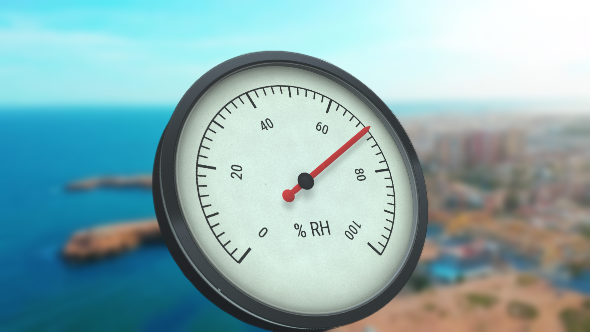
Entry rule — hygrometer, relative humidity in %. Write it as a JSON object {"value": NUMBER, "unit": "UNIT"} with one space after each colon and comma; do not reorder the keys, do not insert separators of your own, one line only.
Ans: {"value": 70, "unit": "%"}
